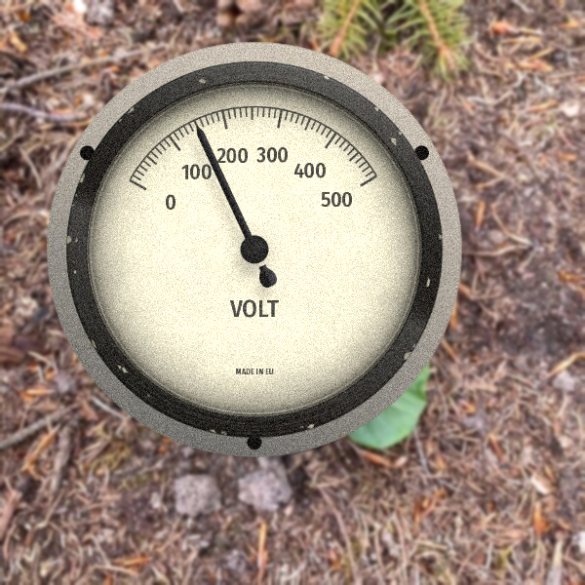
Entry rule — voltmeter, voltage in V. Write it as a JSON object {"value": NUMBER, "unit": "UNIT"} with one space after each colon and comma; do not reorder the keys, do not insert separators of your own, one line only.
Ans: {"value": 150, "unit": "V"}
